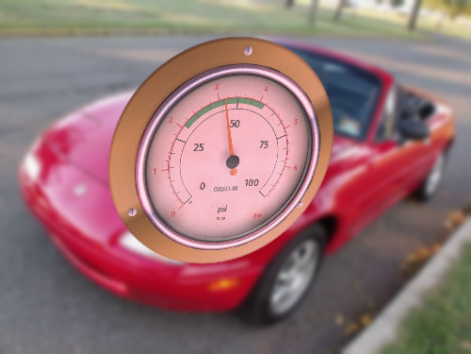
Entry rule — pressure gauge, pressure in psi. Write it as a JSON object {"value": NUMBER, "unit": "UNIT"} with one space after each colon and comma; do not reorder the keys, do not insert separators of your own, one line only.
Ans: {"value": 45, "unit": "psi"}
